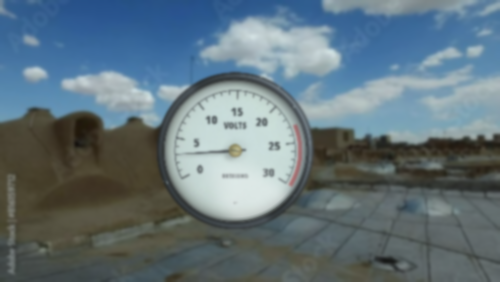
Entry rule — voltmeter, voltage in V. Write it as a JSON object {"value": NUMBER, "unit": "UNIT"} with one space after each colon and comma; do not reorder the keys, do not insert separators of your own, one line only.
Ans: {"value": 3, "unit": "V"}
